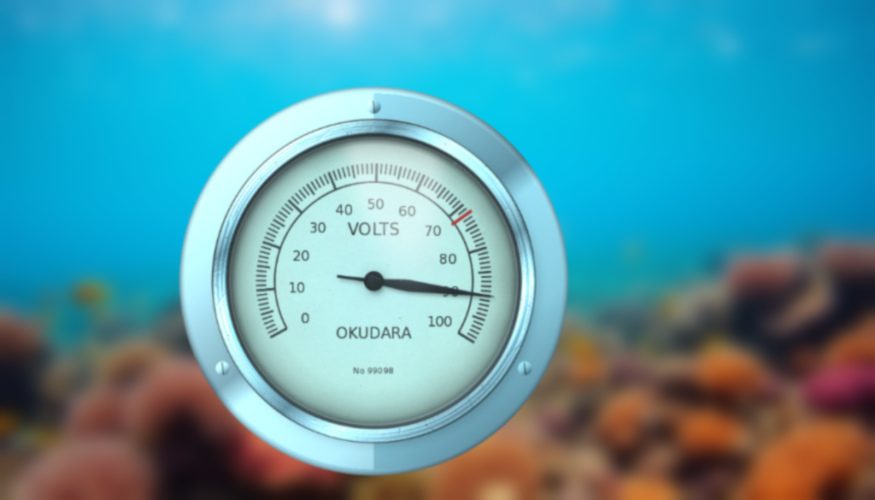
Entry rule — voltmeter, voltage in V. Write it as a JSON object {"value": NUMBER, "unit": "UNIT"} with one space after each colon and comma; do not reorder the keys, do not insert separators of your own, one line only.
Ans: {"value": 90, "unit": "V"}
